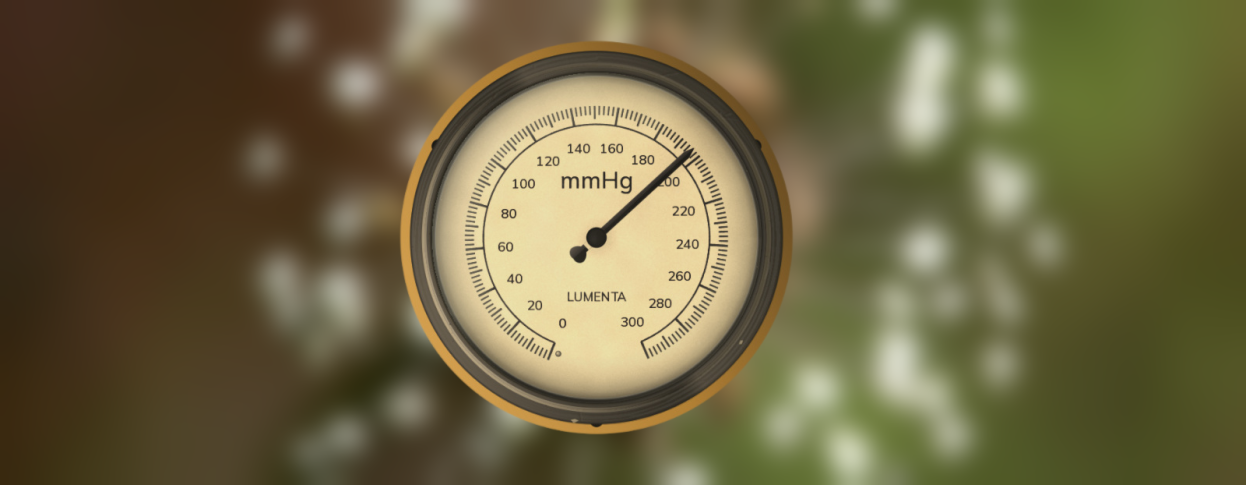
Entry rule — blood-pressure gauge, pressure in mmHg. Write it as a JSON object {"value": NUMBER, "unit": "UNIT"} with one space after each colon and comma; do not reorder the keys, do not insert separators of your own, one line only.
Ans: {"value": 196, "unit": "mmHg"}
